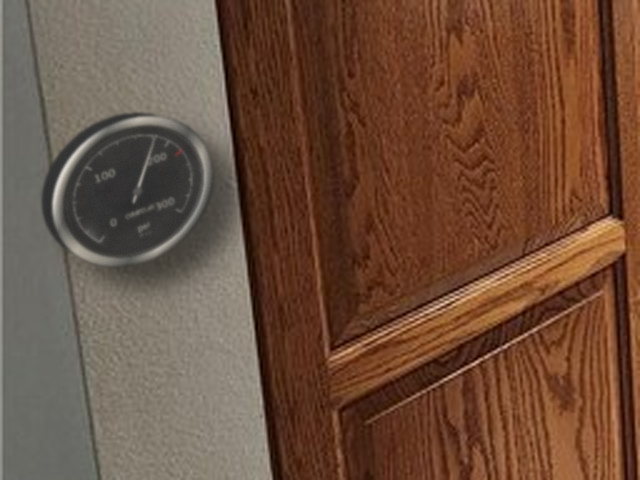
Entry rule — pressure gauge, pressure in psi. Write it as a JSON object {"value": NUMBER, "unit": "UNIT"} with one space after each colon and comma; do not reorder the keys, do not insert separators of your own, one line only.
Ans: {"value": 180, "unit": "psi"}
